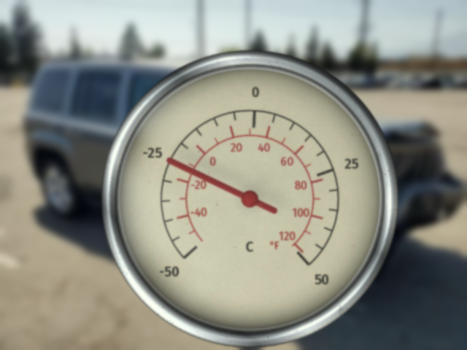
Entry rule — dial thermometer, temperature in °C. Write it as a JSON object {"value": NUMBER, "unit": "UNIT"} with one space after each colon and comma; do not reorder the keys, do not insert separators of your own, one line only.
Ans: {"value": -25, "unit": "°C"}
